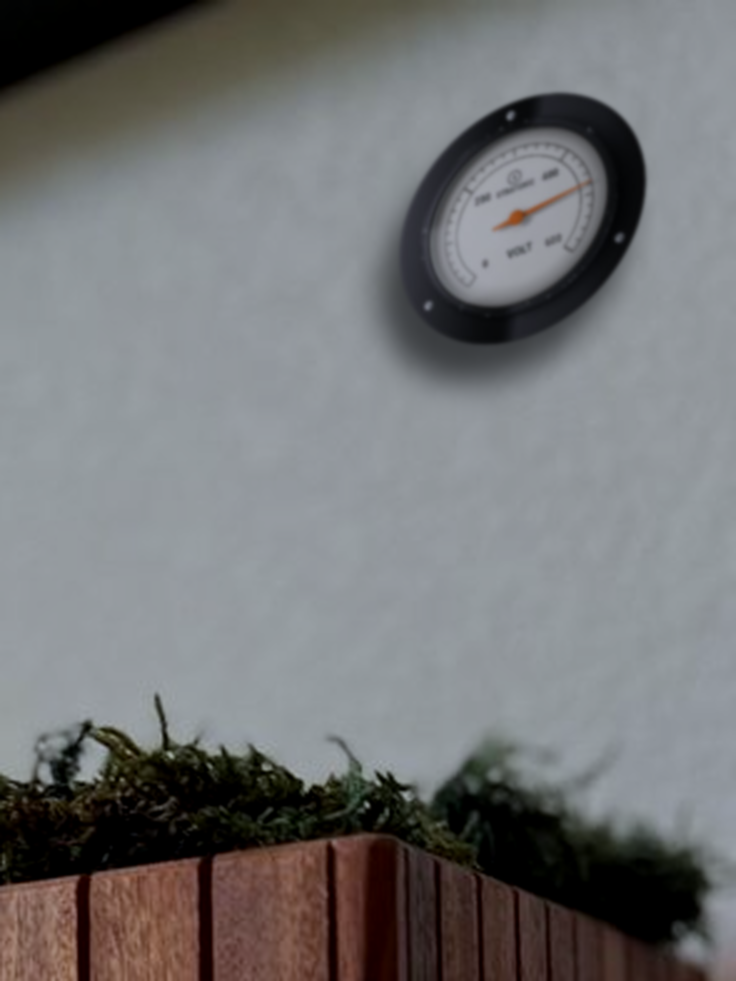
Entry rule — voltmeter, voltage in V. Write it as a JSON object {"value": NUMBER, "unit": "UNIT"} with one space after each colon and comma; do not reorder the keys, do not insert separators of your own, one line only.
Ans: {"value": 480, "unit": "V"}
